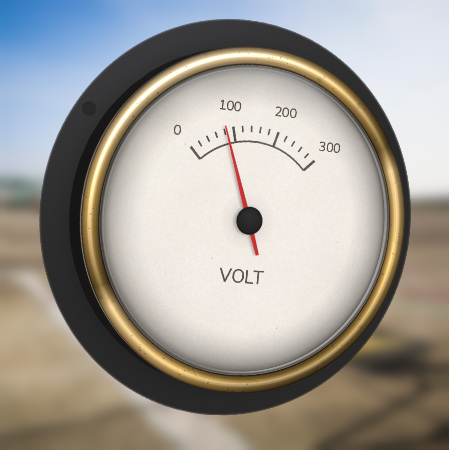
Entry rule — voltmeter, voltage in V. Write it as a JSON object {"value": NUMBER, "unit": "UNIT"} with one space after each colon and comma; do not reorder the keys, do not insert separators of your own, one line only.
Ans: {"value": 80, "unit": "V"}
